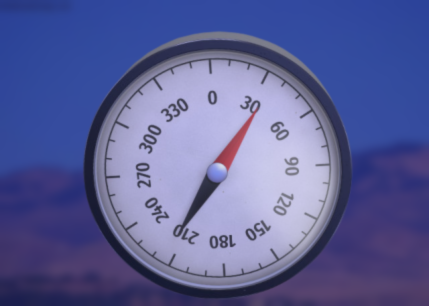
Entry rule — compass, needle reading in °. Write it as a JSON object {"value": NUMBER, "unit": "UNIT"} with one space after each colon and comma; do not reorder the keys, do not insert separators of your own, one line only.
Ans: {"value": 35, "unit": "°"}
